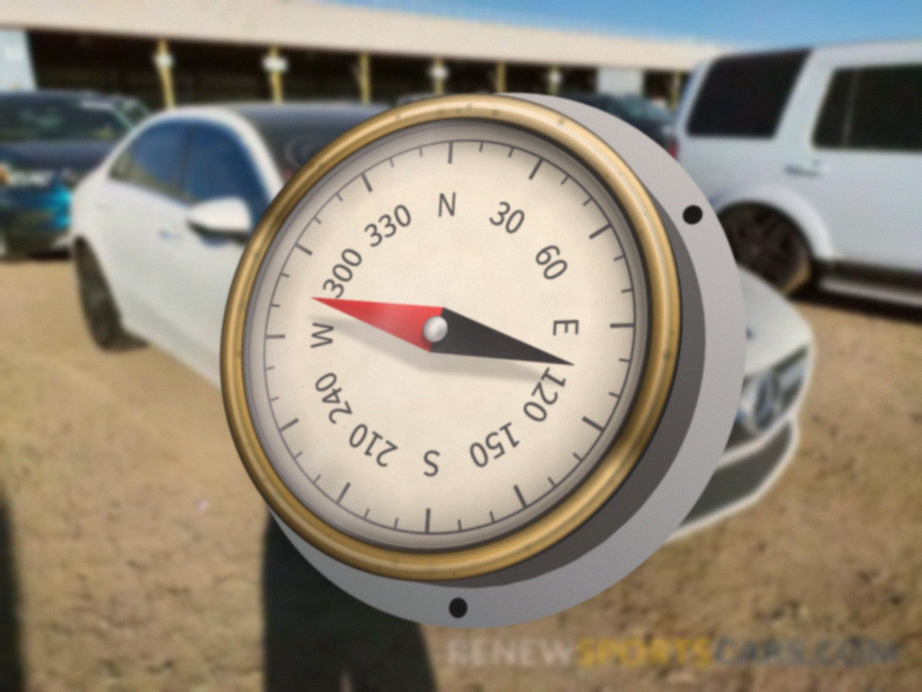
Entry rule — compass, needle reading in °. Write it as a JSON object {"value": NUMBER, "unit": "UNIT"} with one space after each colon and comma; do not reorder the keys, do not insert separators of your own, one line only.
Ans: {"value": 285, "unit": "°"}
